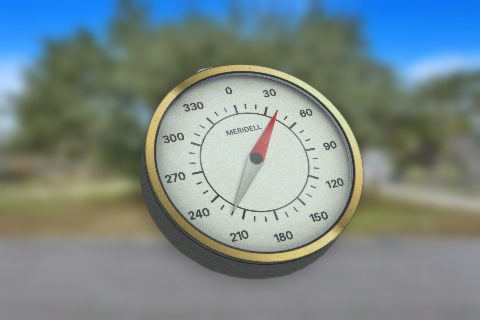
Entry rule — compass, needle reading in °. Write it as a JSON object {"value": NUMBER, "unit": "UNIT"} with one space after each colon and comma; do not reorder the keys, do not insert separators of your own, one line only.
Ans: {"value": 40, "unit": "°"}
